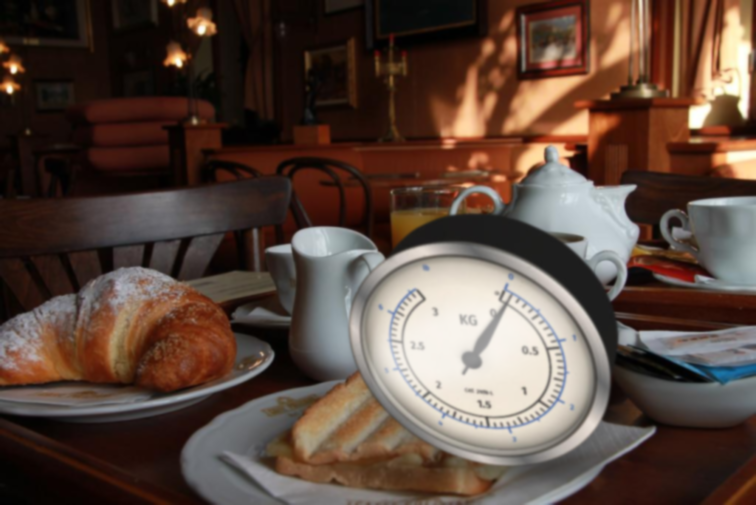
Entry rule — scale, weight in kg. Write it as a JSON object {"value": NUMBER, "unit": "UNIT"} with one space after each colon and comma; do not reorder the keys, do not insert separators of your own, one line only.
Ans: {"value": 0.05, "unit": "kg"}
